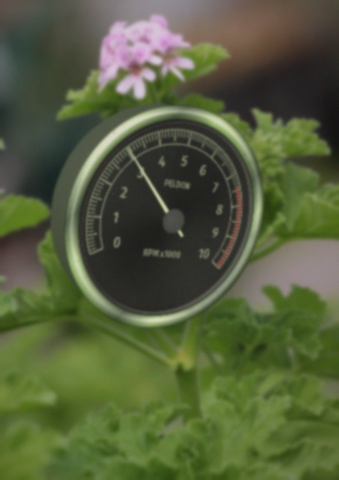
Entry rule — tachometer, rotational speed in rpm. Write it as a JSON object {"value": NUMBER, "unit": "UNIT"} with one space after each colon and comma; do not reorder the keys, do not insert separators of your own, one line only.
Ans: {"value": 3000, "unit": "rpm"}
